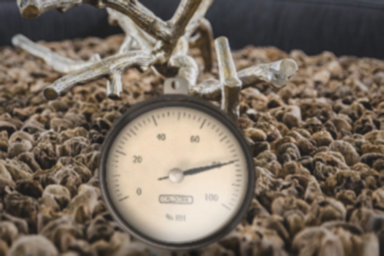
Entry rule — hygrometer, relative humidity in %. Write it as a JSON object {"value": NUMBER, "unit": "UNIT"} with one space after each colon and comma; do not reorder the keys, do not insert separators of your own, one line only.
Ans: {"value": 80, "unit": "%"}
